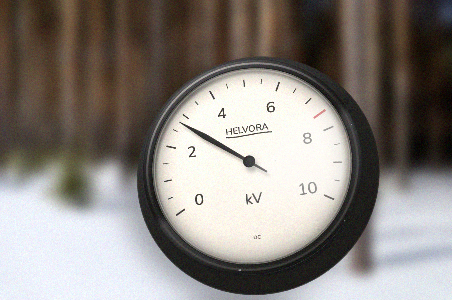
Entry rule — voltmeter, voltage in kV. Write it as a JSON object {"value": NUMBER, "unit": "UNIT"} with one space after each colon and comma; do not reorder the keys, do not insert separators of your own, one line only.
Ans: {"value": 2.75, "unit": "kV"}
